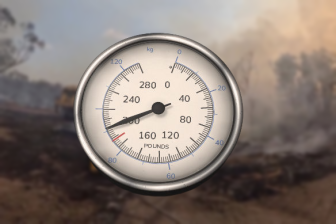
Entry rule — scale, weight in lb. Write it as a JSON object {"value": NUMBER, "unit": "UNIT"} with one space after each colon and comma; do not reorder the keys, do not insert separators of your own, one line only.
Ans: {"value": 200, "unit": "lb"}
